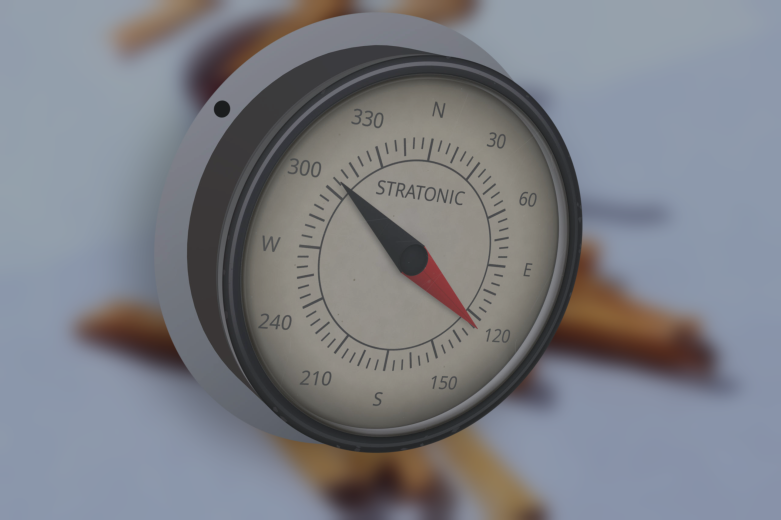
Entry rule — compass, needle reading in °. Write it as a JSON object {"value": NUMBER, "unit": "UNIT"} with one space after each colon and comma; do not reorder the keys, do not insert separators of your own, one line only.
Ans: {"value": 125, "unit": "°"}
